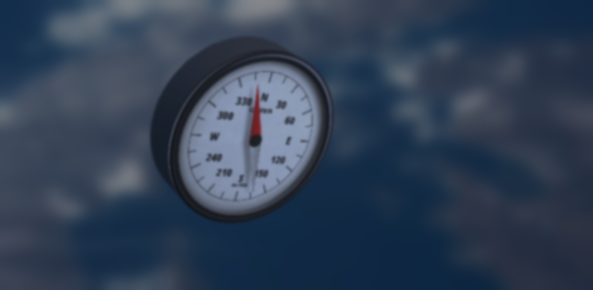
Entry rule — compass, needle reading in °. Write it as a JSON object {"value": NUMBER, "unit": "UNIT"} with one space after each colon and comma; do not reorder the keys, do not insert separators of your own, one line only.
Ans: {"value": 345, "unit": "°"}
